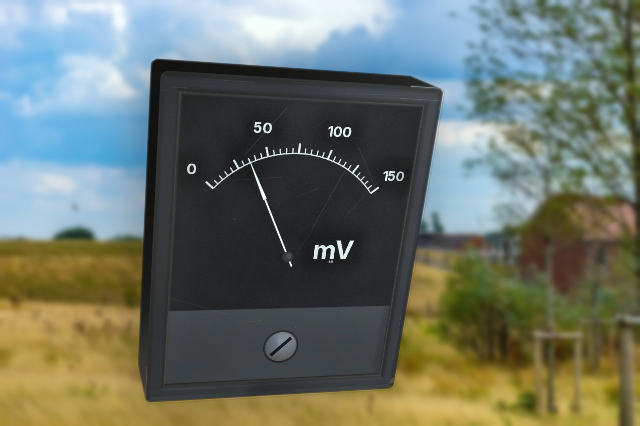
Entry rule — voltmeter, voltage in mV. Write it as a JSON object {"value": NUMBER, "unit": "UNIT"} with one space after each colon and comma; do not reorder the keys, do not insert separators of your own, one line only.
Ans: {"value": 35, "unit": "mV"}
